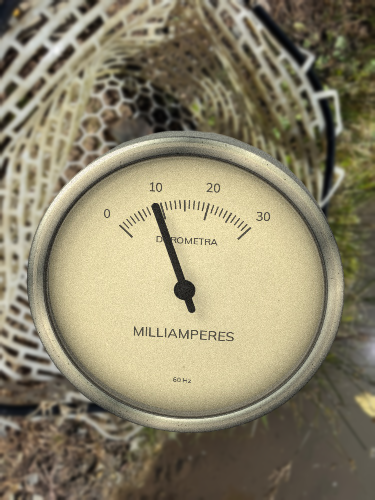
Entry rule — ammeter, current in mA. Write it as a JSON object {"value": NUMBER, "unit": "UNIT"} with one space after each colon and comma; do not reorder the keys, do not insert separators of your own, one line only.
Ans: {"value": 9, "unit": "mA"}
